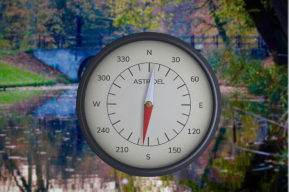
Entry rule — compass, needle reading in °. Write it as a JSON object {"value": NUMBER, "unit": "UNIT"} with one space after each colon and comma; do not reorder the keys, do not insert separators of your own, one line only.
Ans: {"value": 187.5, "unit": "°"}
